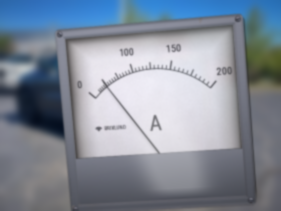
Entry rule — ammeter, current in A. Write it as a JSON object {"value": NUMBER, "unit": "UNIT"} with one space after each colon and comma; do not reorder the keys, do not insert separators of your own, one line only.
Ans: {"value": 50, "unit": "A"}
